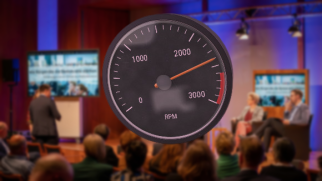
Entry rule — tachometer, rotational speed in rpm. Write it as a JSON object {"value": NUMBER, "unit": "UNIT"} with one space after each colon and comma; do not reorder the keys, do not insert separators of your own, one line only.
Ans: {"value": 2400, "unit": "rpm"}
